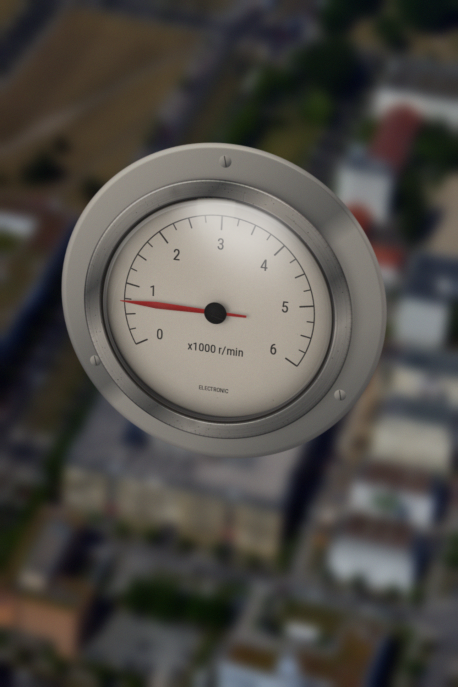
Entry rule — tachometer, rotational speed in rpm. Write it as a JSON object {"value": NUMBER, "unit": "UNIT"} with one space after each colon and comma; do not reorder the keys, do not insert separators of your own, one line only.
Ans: {"value": 750, "unit": "rpm"}
